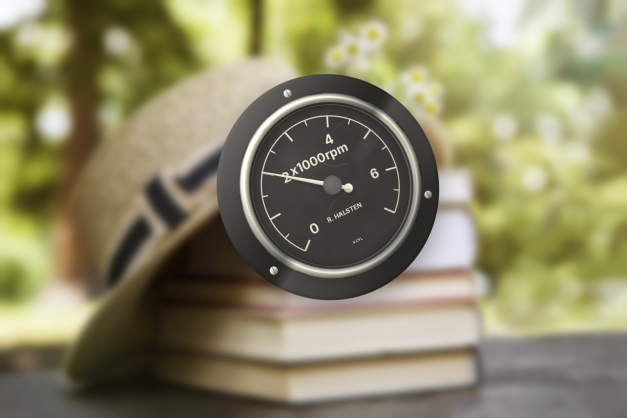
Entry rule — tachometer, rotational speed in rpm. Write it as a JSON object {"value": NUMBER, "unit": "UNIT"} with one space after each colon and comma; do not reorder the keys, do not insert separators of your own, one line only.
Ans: {"value": 2000, "unit": "rpm"}
